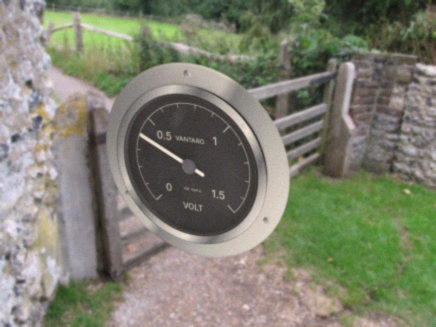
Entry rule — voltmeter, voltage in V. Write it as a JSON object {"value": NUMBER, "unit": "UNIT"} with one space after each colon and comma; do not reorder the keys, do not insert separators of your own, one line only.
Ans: {"value": 0.4, "unit": "V"}
